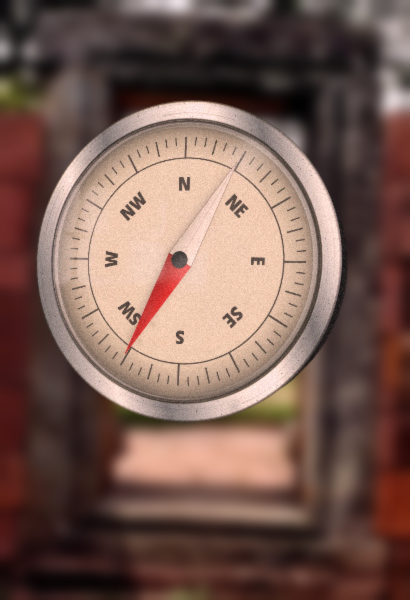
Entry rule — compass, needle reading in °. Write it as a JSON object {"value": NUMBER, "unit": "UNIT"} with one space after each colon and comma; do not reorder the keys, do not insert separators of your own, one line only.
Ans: {"value": 210, "unit": "°"}
